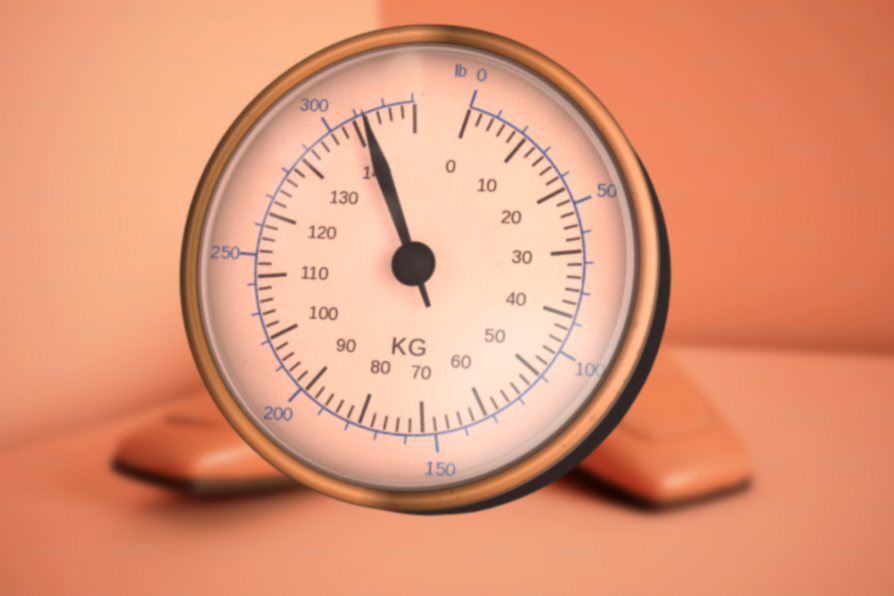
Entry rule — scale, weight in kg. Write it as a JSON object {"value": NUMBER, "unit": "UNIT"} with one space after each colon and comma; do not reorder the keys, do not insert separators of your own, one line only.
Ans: {"value": 142, "unit": "kg"}
